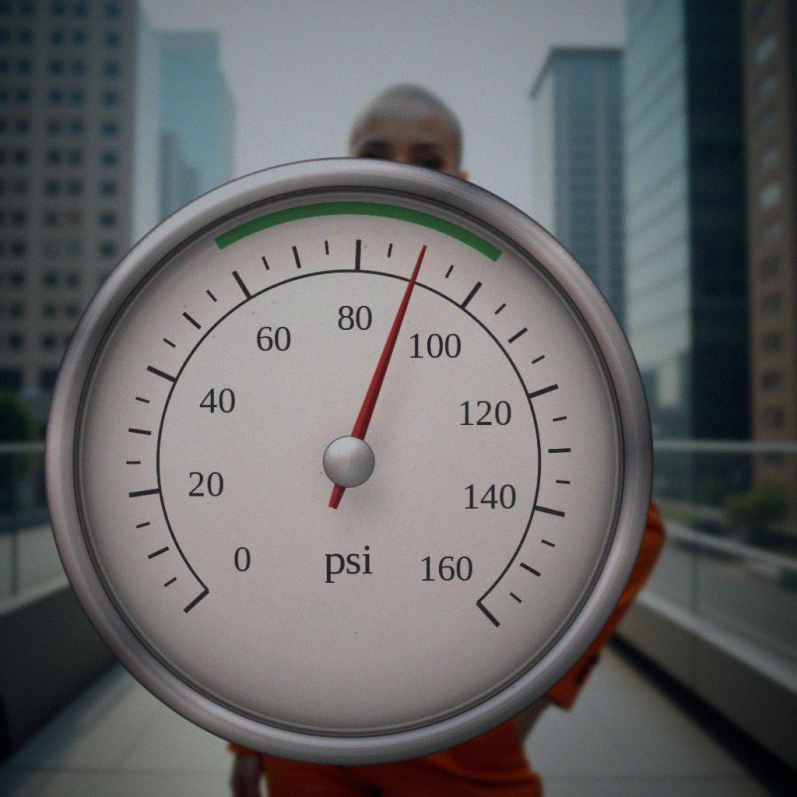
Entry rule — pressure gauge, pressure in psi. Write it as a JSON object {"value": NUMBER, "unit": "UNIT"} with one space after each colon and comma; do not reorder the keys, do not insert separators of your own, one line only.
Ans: {"value": 90, "unit": "psi"}
